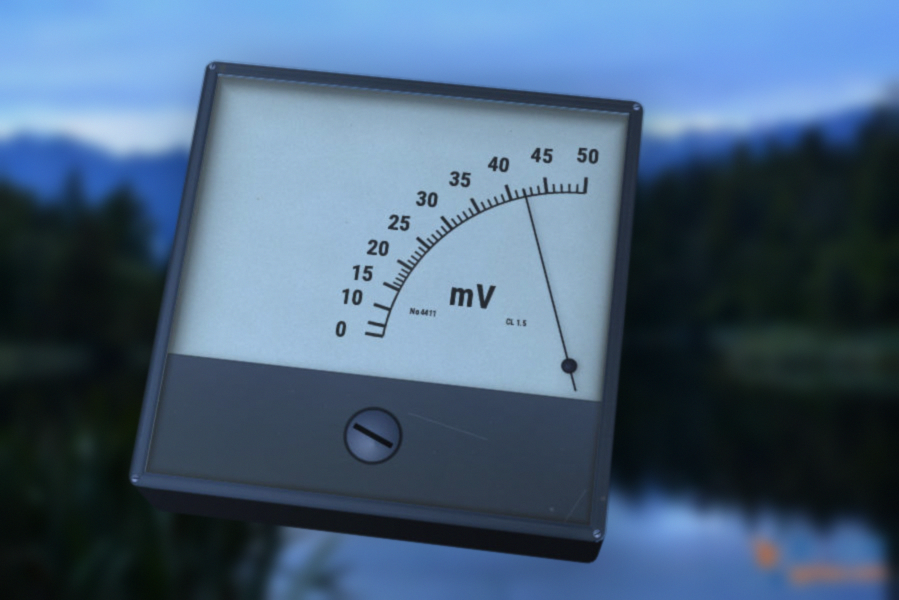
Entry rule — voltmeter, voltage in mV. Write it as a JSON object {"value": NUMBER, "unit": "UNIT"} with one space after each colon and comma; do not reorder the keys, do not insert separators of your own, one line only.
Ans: {"value": 42, "unit": "mV"}
